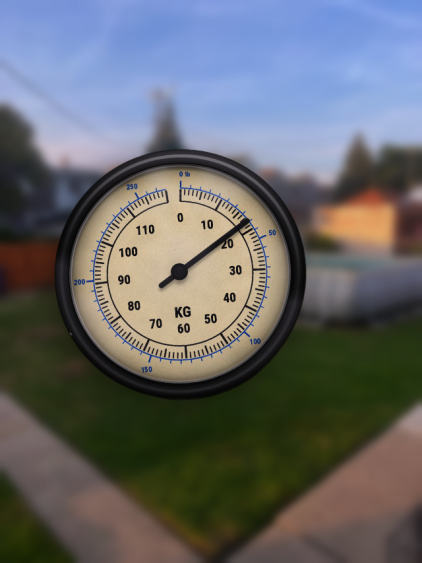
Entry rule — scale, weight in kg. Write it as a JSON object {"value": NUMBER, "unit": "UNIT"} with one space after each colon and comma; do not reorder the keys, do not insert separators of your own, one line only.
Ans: {"value": 18, "unit": "kg"}
